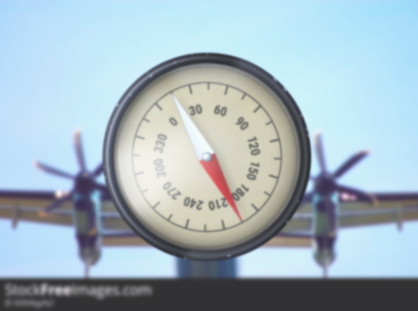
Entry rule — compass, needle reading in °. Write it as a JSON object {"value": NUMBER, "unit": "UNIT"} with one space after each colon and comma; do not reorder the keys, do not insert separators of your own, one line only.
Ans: {"value": 195, "unit": "°"}
